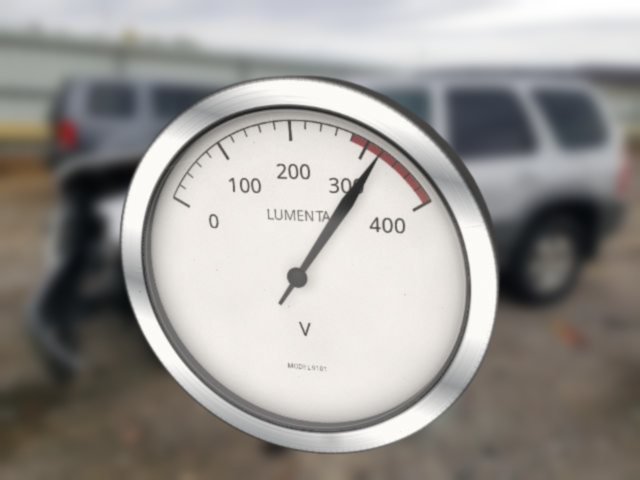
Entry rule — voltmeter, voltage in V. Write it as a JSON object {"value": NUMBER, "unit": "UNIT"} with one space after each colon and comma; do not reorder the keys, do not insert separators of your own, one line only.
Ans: {"value": 320, "unit": "V"}
